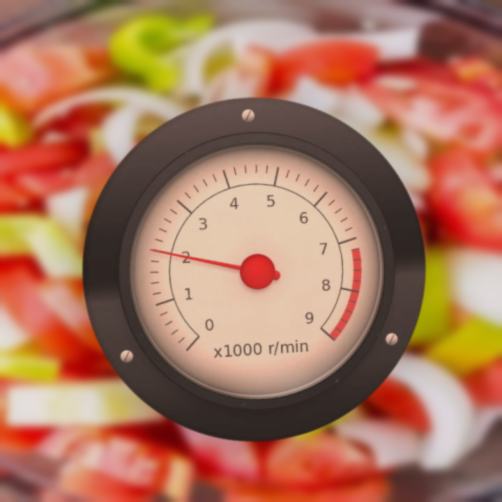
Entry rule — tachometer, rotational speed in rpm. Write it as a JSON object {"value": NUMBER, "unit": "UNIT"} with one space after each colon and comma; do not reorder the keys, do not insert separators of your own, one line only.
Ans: {"value": 2000, "unit": "rpm"}
